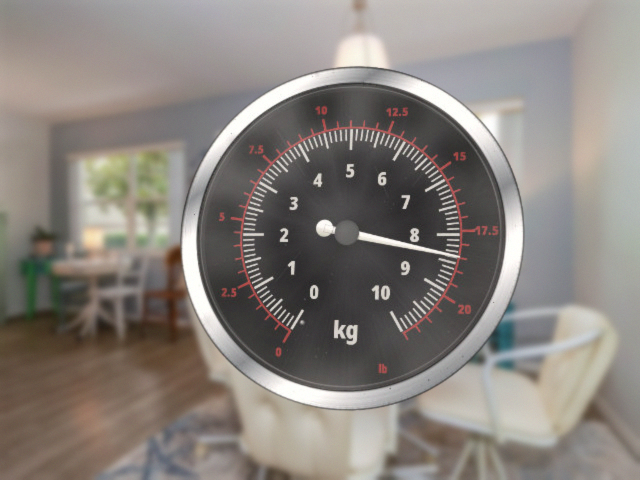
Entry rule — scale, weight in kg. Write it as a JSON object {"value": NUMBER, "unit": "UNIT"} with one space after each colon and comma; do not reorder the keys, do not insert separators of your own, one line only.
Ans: {"value": 8.4, "unit": "kg"}
